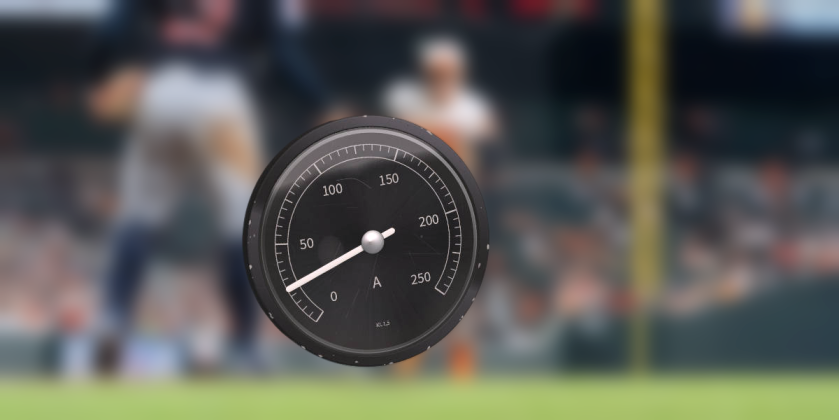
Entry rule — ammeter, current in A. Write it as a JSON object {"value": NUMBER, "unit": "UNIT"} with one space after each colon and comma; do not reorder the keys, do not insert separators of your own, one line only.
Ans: {"value": 25, "unit": "A"}
